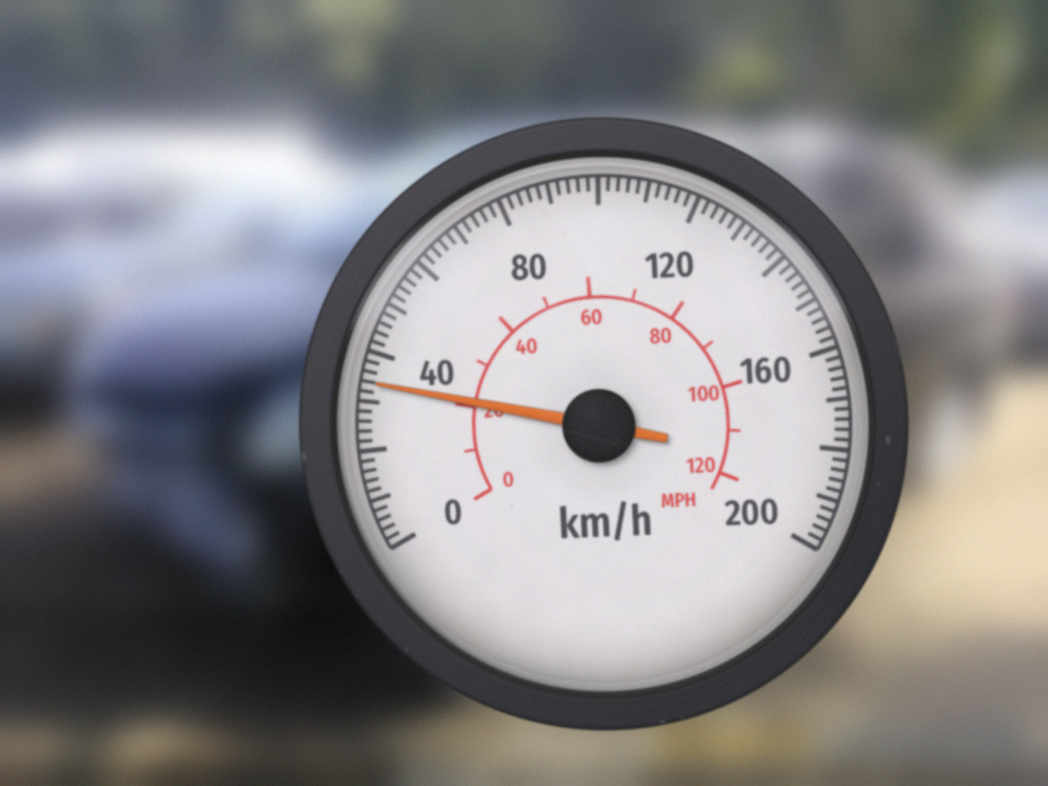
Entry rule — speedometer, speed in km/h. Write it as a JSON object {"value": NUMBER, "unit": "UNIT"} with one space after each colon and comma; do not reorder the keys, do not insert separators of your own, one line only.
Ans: {"value": 34, "unit": "km/h"}
